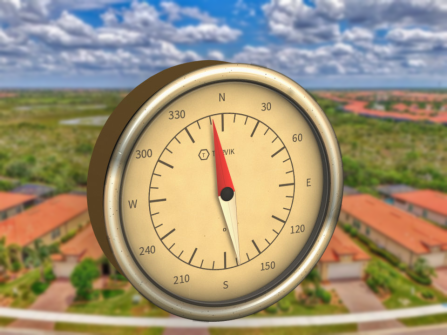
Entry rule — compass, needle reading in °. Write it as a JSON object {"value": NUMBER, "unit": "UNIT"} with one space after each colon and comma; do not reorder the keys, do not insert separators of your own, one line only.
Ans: {"value": 350, "unit": "°"}
